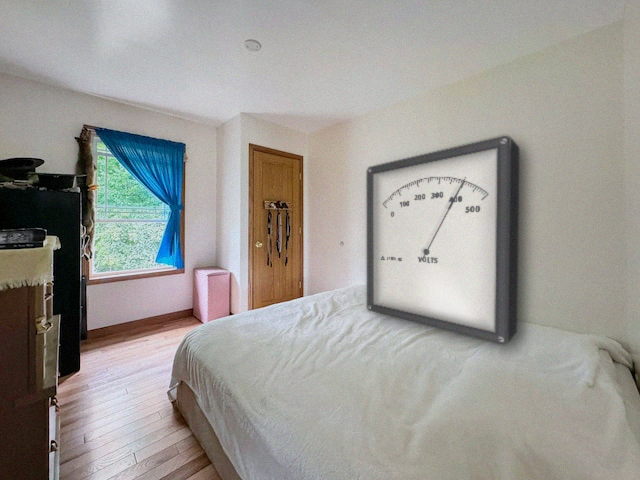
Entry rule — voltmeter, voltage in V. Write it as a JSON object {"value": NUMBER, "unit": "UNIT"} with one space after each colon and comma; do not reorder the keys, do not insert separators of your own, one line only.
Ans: {"value": 400, "unit": "V"}
